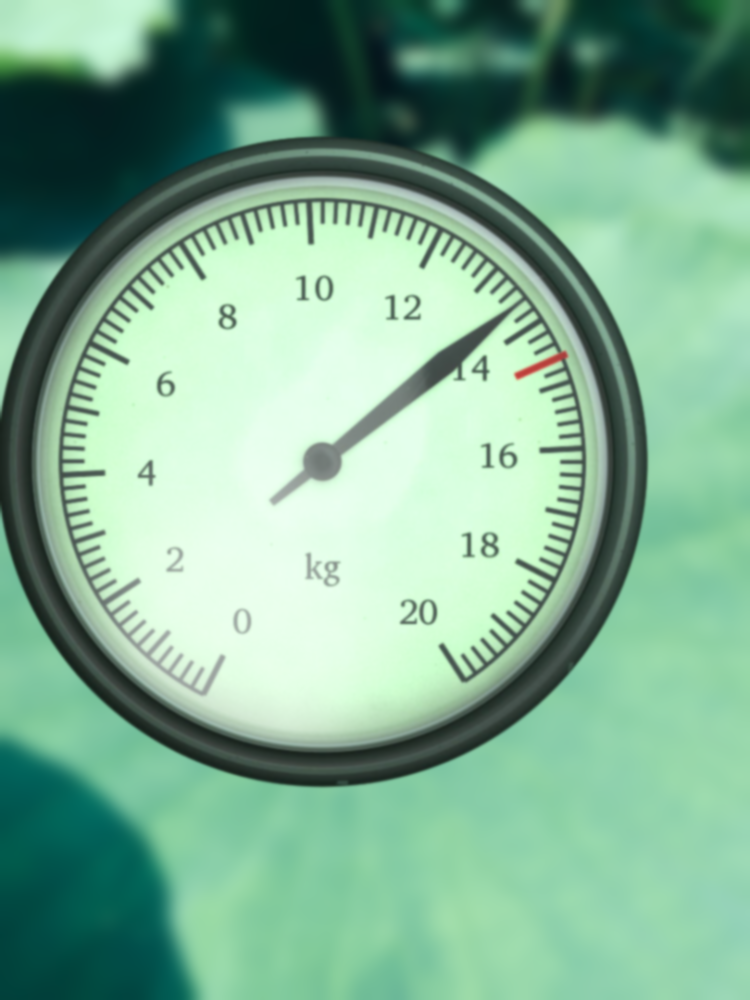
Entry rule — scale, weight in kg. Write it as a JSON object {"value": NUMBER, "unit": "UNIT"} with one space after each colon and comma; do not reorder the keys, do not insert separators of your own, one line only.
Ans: {"value": 13.6, "unit": "kg"}
